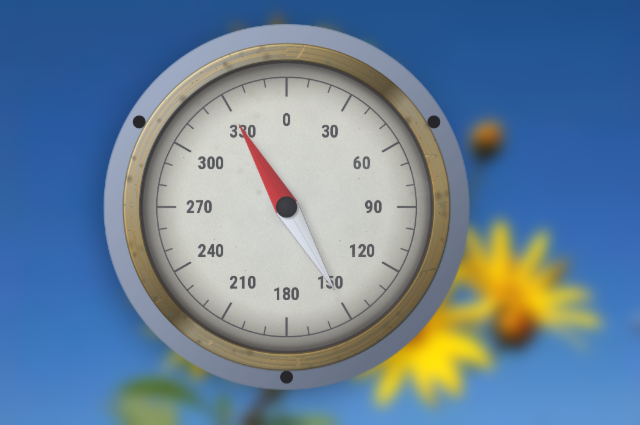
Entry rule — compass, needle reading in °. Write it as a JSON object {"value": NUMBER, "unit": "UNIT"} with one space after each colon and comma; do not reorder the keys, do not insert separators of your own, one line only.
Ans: {"value": 330, "unit": "°"}
